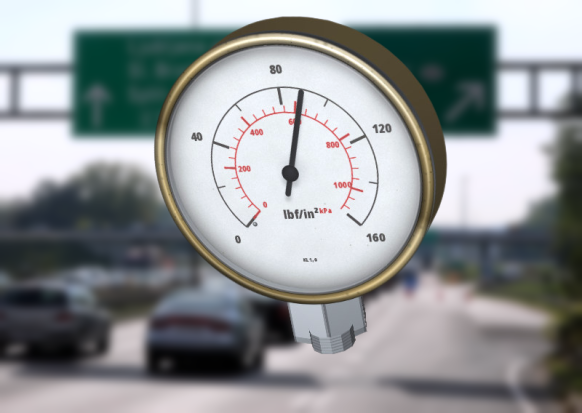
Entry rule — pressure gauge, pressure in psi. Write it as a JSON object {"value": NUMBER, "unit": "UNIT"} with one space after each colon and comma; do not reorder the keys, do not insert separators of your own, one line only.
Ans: {"value": 90, "unit": "psi"}
